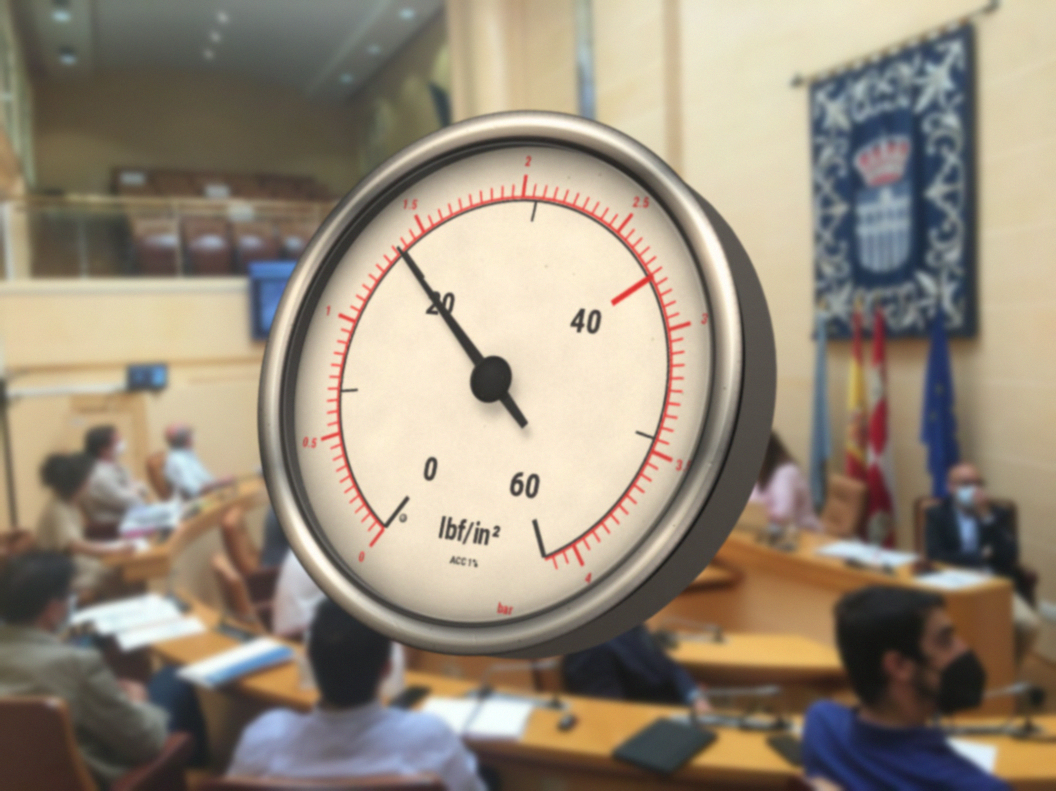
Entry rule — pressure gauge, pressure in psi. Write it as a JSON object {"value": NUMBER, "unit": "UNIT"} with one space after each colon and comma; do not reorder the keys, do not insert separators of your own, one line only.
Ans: {"value": 20, "unit": "psi"}
